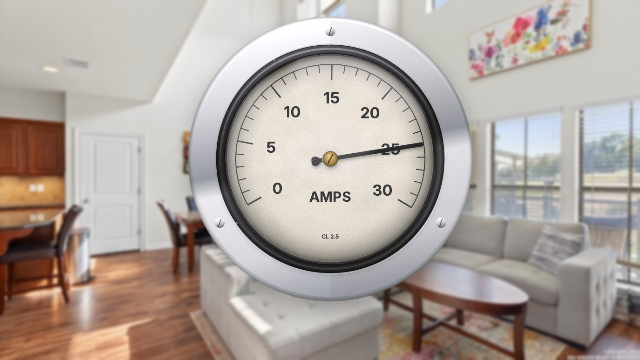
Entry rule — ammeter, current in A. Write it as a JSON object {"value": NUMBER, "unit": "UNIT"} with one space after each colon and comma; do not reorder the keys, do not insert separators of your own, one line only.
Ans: {"value": 25, "unit": "A"}
